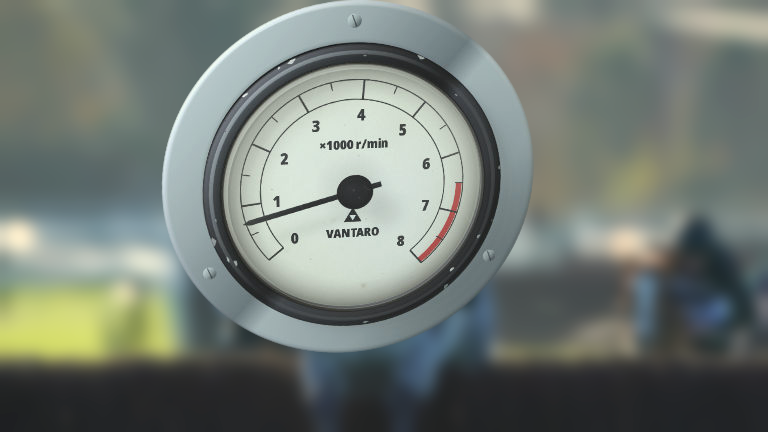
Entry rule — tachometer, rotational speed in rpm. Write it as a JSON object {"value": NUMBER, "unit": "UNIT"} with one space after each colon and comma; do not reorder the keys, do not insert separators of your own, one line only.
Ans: {"value": 750, "unit": "rpm"}
